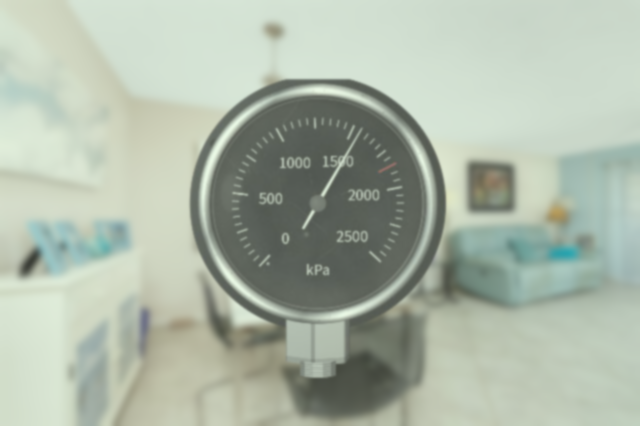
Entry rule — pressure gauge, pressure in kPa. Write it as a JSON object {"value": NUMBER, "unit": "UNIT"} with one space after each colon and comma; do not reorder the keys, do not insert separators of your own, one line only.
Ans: {"value": 1550, "unit": "kPa"}
